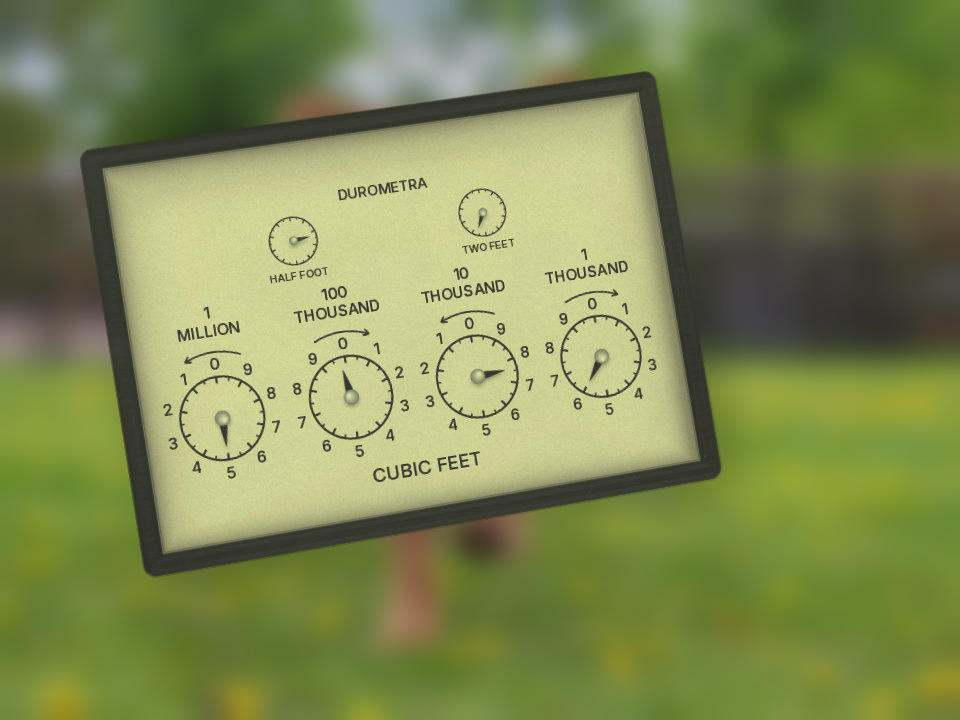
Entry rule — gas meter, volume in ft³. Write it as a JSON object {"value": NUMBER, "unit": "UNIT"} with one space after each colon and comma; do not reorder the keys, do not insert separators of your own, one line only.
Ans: {"value": 497600, "unit": "ft³"}
